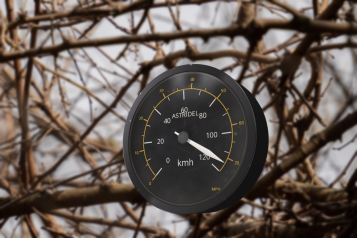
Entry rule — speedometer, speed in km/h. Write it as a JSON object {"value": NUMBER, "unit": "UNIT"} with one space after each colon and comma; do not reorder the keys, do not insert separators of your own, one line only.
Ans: {"value": 115, "unit": "km/h"}
